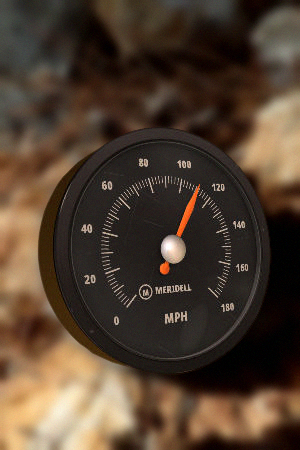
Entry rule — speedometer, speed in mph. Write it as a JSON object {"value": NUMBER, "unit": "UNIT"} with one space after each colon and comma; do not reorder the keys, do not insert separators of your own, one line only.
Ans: {"value": 110, "unit": "mph"}
